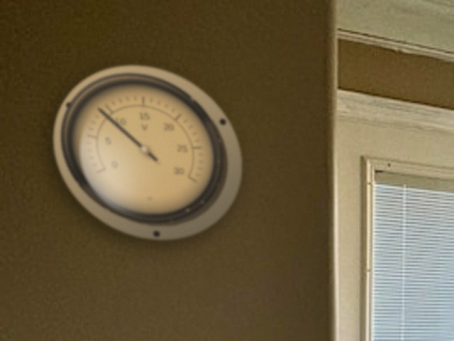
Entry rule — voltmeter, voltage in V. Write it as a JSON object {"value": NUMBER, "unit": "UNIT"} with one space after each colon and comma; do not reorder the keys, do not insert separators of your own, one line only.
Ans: {"value": 9, "unit": "V"}
